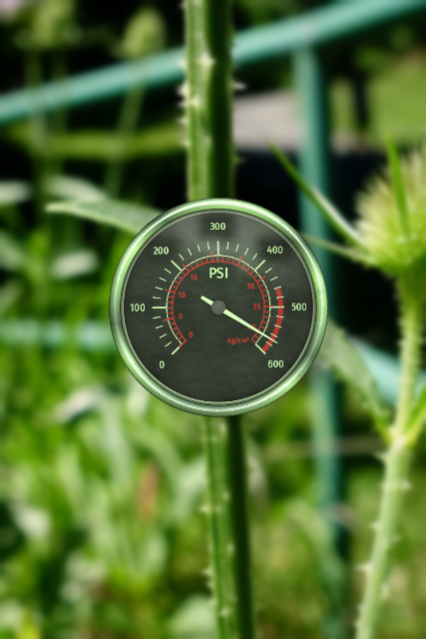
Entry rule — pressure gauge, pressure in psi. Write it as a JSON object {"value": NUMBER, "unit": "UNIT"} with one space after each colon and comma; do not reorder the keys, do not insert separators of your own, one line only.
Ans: {"value": 570, "unit": "psi"}
